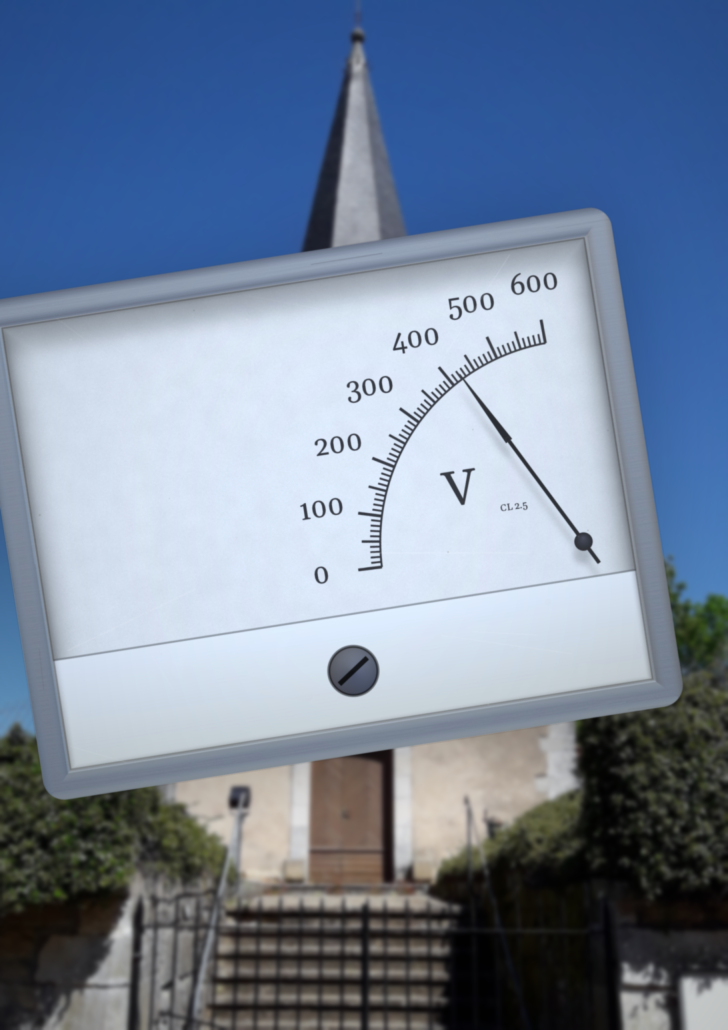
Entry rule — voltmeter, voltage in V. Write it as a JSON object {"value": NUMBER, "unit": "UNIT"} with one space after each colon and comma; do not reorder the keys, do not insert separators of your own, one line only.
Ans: {"value": 420, "unit": "V"}
